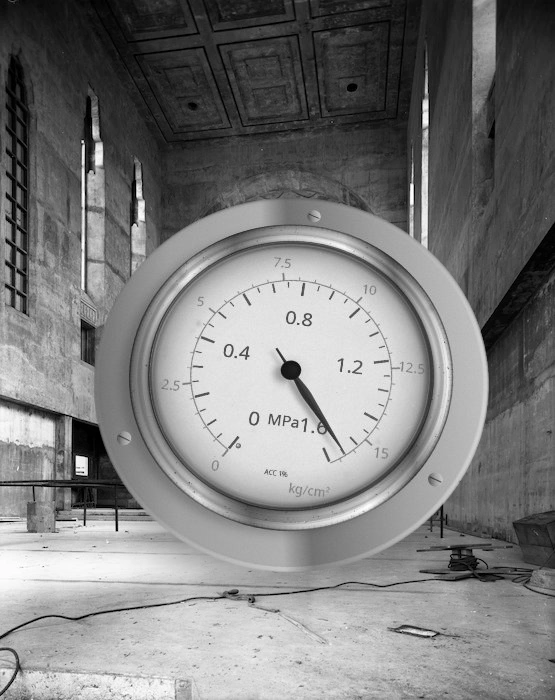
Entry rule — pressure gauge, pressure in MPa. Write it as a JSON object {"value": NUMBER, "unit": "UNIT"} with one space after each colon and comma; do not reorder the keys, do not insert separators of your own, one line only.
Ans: {"value": 1.55, "unit": "MPa"}
